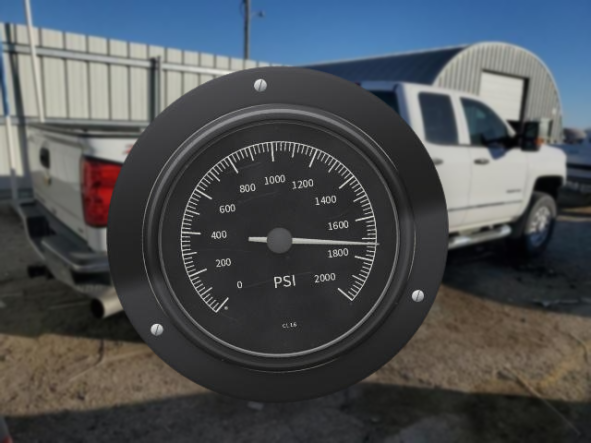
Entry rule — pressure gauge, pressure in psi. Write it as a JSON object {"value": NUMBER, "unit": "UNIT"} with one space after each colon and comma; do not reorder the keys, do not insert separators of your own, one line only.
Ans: {"value": 1720, "unit": "psi"}
